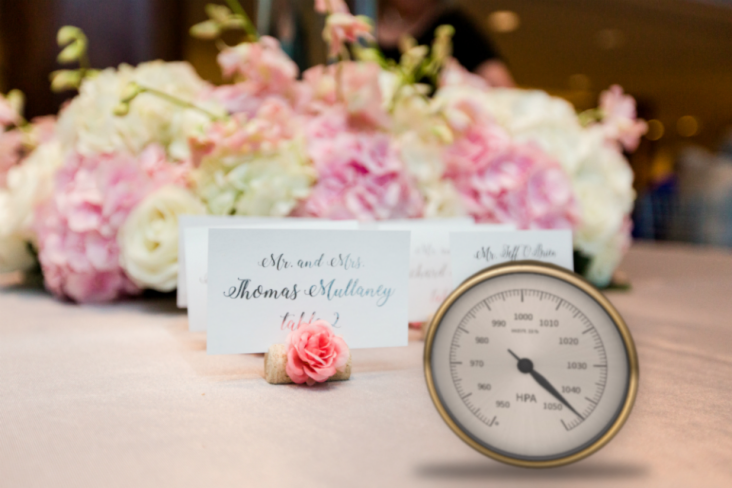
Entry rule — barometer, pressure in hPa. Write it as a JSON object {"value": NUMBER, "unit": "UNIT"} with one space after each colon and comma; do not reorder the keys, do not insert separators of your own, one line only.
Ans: {"value": 1045, "unit": "hPa"}
